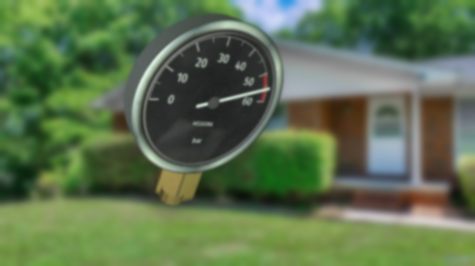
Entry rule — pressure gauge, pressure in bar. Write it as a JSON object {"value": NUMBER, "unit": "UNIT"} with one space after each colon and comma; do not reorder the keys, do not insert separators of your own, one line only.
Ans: {"value": 55, "unit": "bar"}
